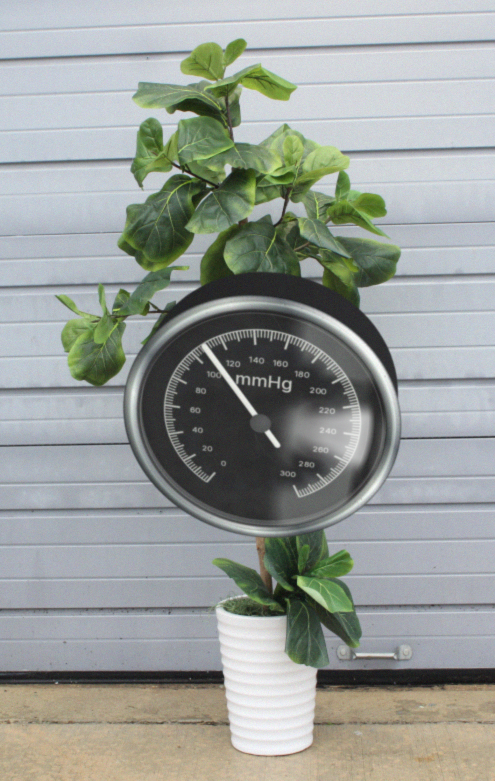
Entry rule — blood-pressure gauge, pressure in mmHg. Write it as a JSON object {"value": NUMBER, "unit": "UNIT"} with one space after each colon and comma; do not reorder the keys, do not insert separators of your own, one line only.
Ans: {"value": 110, "unit": "mmHg"}
